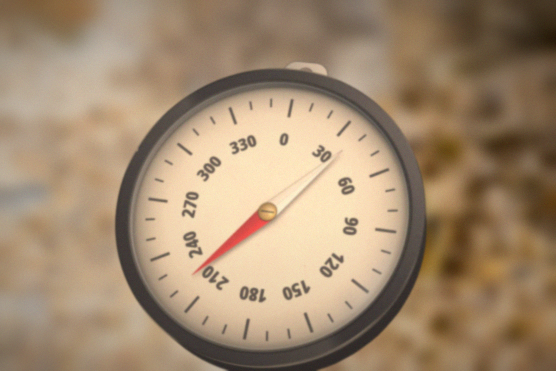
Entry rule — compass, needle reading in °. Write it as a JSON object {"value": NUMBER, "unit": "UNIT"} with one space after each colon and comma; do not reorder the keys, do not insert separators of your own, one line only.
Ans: {"value": 220, "unit": "°"}
